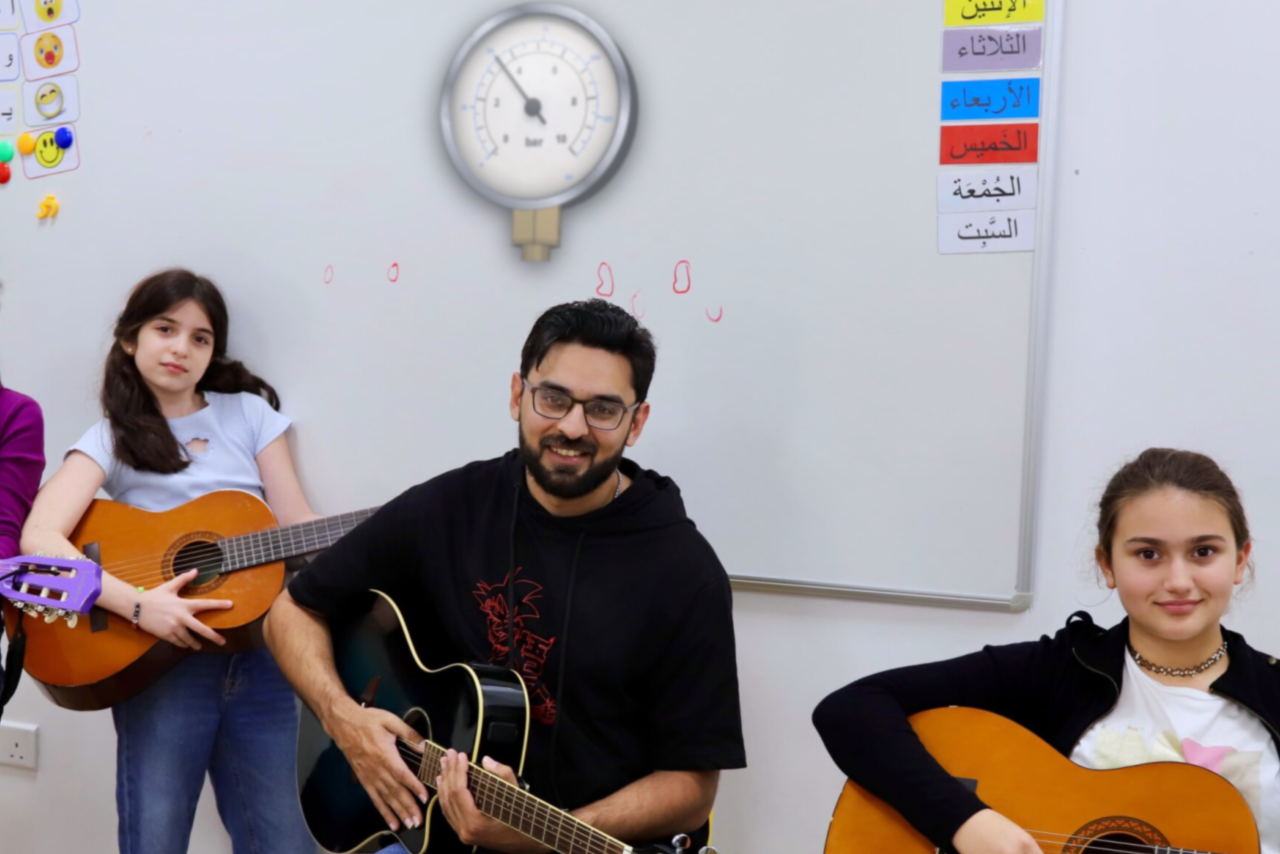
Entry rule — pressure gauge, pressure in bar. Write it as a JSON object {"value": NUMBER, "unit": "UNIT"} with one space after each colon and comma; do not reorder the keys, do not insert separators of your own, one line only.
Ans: {"value": 3.5, "unit": "bar"}
